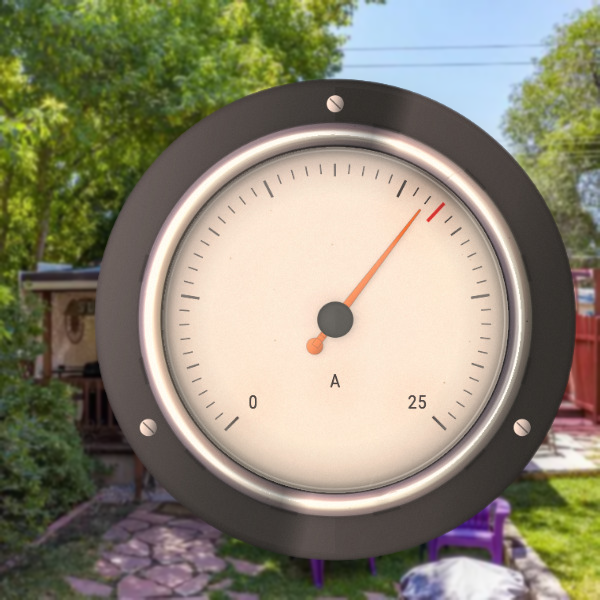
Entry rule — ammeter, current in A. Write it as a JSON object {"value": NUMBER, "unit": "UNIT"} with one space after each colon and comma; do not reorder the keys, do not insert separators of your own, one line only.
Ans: {"value": 16, "unit": "A"}
